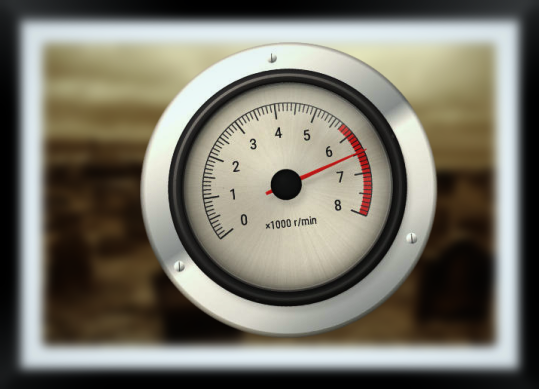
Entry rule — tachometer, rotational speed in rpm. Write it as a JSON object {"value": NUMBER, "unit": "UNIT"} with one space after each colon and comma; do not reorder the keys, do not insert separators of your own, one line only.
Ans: {"value": 6500, "unit": "rpm"}
